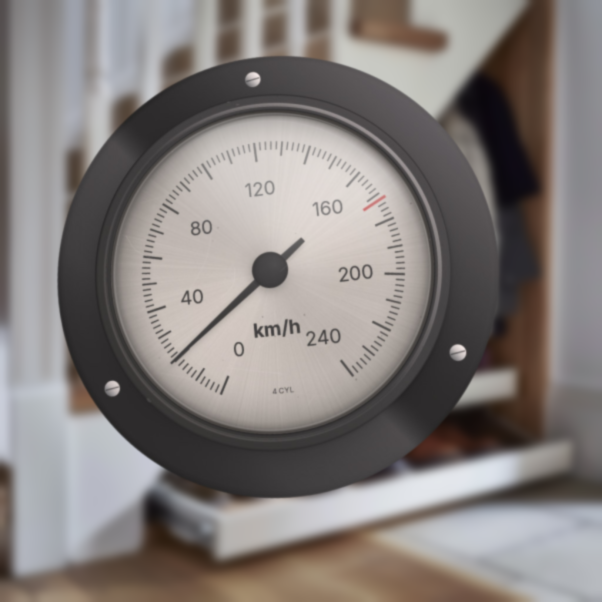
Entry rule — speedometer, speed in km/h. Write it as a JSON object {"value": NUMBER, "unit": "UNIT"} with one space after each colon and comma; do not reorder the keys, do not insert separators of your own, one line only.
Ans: {"value": 20, "unit": "km/h"}
